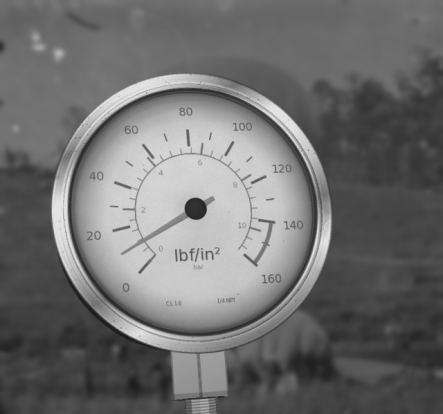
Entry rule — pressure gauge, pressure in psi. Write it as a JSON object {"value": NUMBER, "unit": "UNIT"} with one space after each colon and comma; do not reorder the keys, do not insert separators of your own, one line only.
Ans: {"value": 10, "unit": "psi"}
